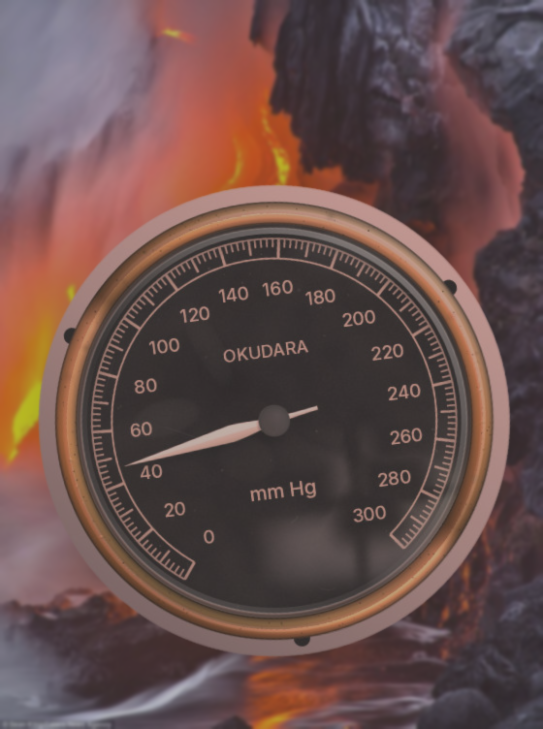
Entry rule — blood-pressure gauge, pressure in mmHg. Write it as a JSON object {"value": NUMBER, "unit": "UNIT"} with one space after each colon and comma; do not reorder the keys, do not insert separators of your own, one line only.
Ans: {"value": 46, "unit": "mmHg"}
